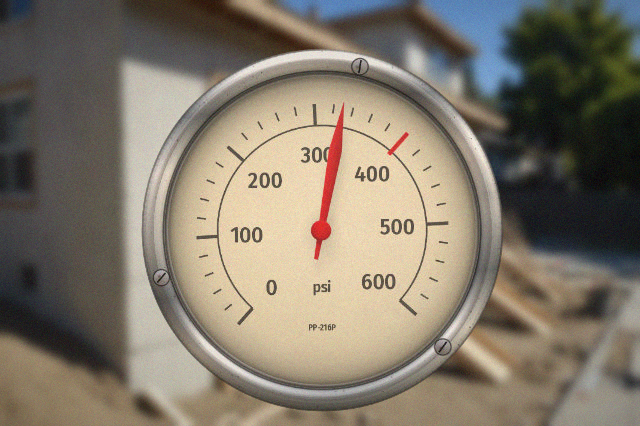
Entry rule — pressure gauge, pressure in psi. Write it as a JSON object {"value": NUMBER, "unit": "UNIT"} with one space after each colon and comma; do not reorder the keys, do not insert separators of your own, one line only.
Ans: {"value": 330, "unit": "psi"}
